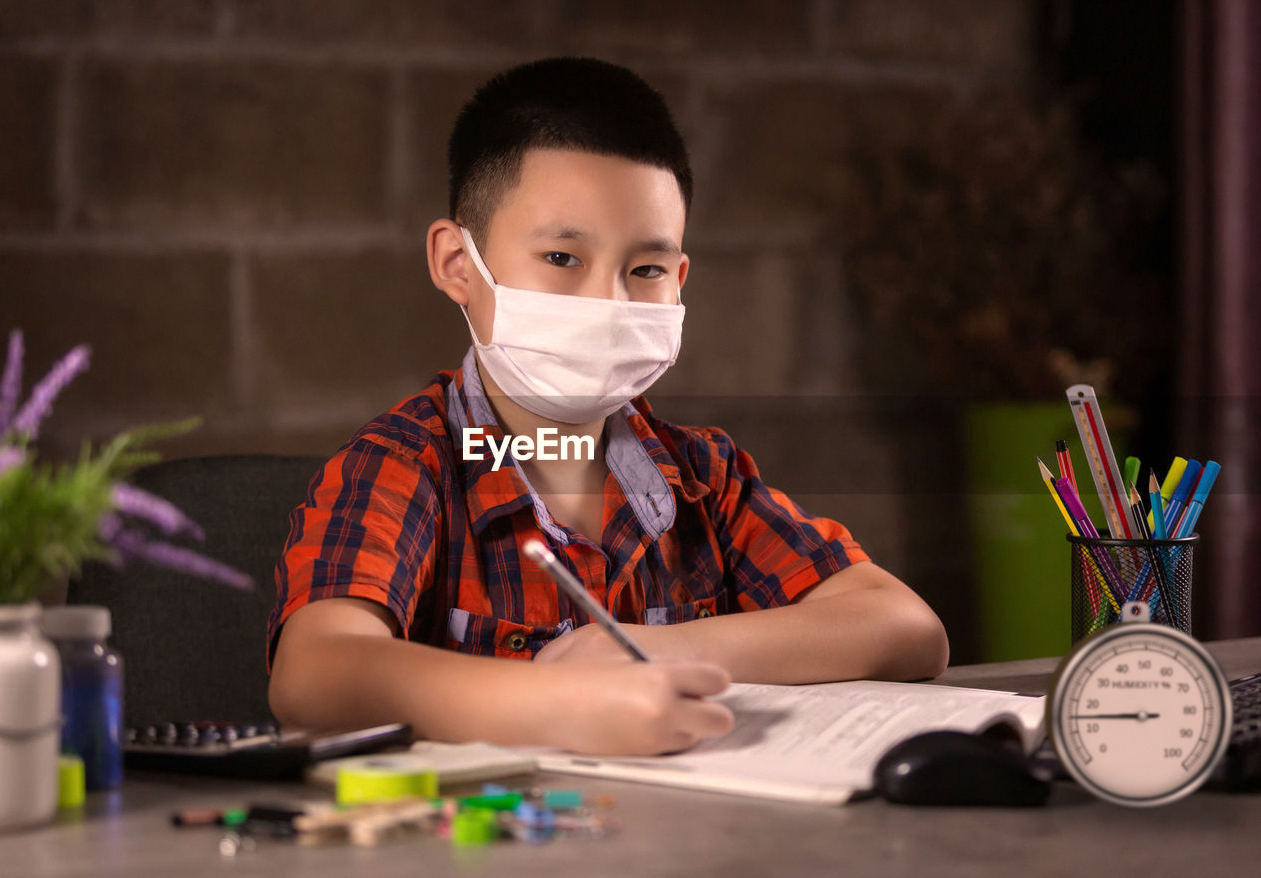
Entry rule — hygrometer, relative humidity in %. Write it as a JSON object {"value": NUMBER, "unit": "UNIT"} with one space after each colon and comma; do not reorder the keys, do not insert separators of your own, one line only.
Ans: {"value": 15, "unit": "%"}
